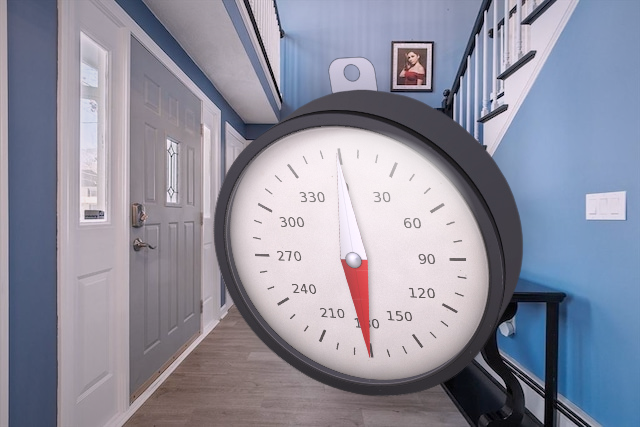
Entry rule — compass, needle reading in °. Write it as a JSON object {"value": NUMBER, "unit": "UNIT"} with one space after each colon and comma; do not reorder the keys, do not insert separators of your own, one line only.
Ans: {"value": 180, "unit": "°"}
